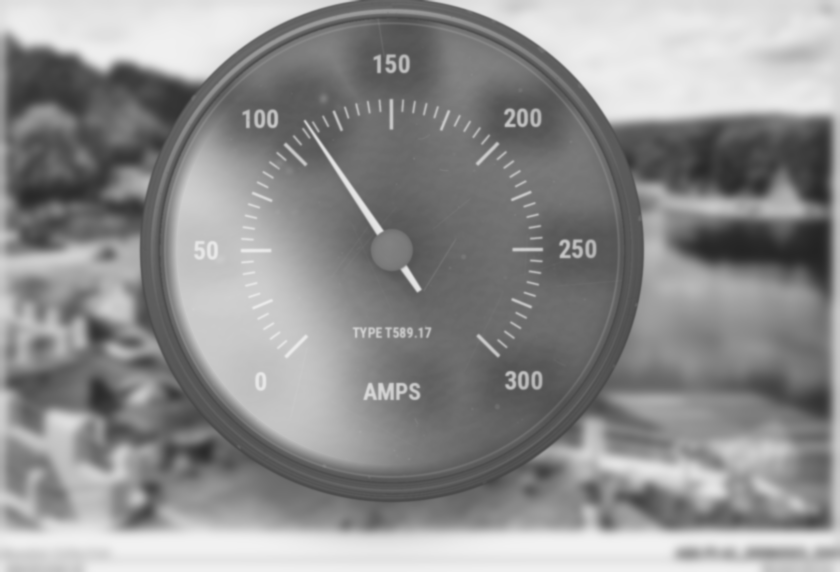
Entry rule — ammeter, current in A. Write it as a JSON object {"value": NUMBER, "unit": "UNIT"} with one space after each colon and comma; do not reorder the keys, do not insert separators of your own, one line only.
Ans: {"value": 112.5, "unit": "A"}
